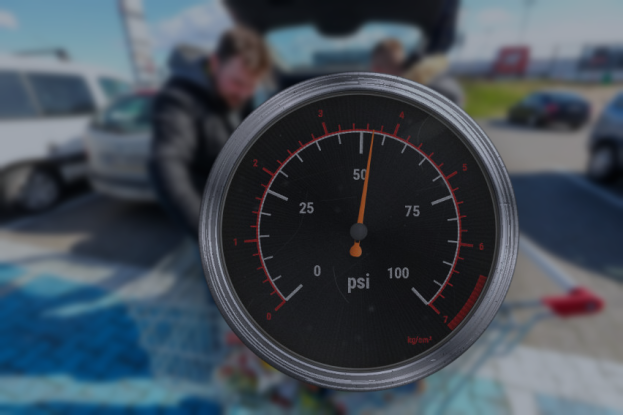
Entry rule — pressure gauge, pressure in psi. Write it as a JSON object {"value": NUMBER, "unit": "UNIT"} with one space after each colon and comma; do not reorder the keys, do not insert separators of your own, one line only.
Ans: {"value": 52.5, "unit": "psi"}
